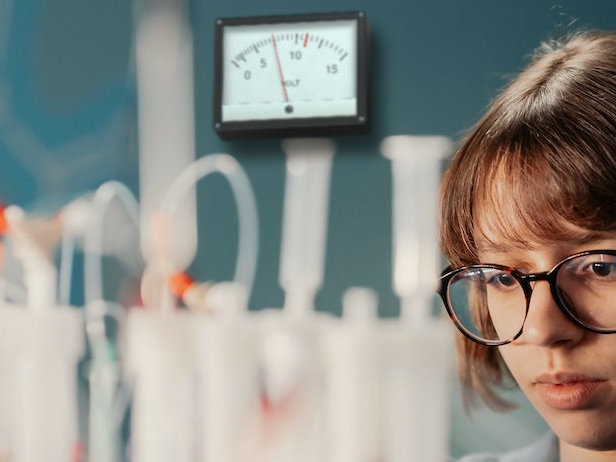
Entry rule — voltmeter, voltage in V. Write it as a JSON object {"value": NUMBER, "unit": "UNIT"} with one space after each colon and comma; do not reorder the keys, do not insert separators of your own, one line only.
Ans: {"value": 7.5, "unit": "V"}
